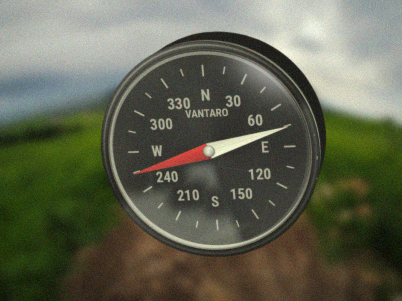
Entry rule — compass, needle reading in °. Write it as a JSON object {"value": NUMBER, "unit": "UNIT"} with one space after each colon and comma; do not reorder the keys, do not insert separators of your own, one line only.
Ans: {"value": 255, "unit": "°"}
